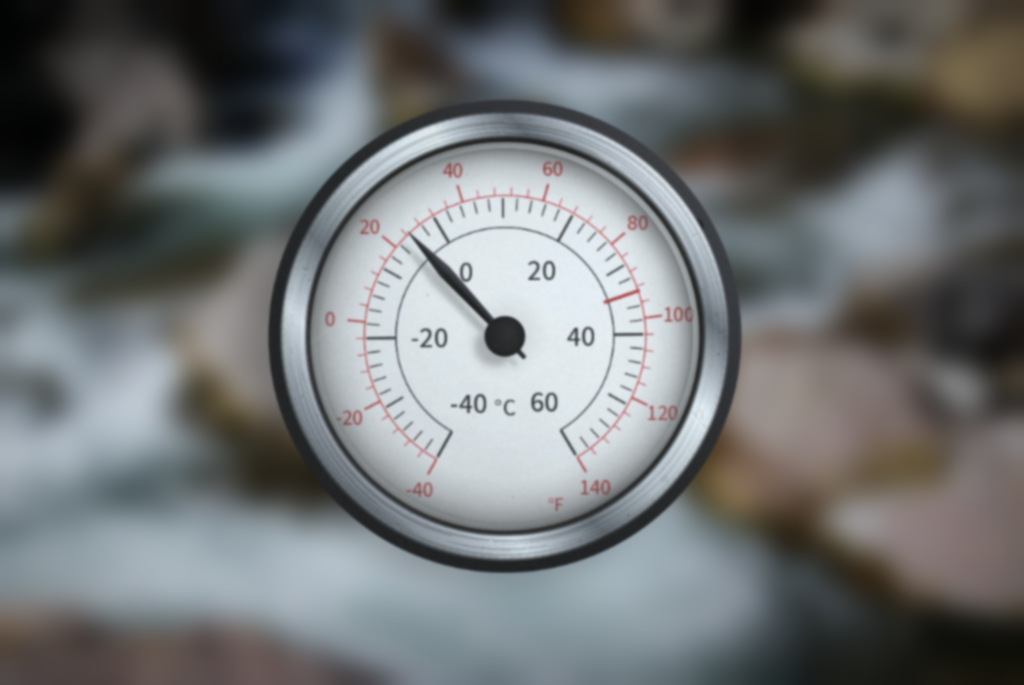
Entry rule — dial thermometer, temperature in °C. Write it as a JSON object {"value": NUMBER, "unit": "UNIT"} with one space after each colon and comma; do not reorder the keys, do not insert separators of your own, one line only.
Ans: {"value": -4, "unit": "°C"}
